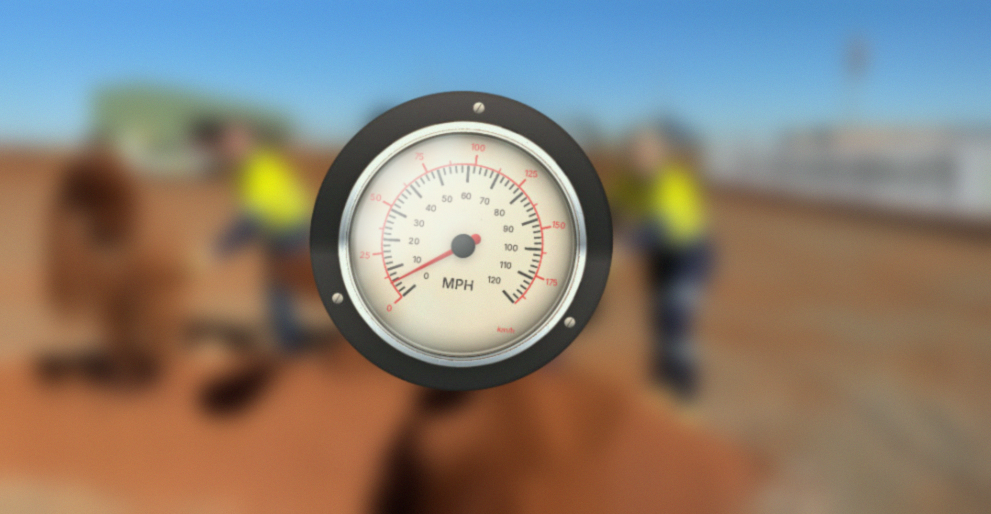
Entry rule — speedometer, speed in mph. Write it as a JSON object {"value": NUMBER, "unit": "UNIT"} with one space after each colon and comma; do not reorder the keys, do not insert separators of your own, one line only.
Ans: {"value": 6, "unit": "mph"}
